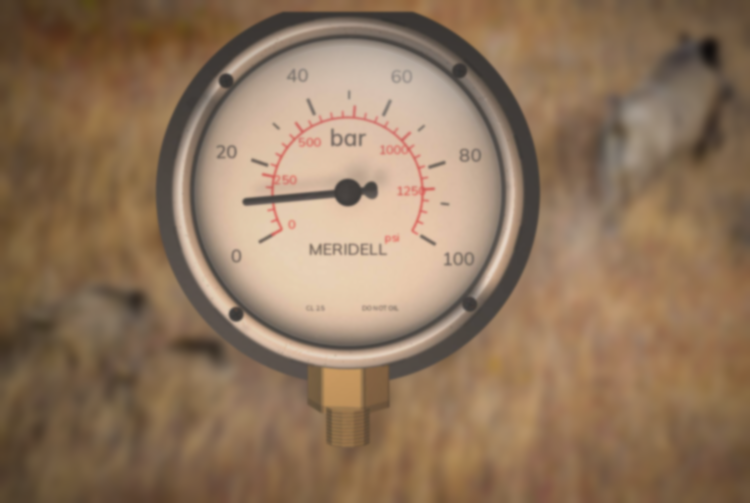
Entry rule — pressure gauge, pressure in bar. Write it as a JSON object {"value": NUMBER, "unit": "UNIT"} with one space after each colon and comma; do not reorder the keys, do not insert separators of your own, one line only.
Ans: {"value": 10, "unit": "bar"}
